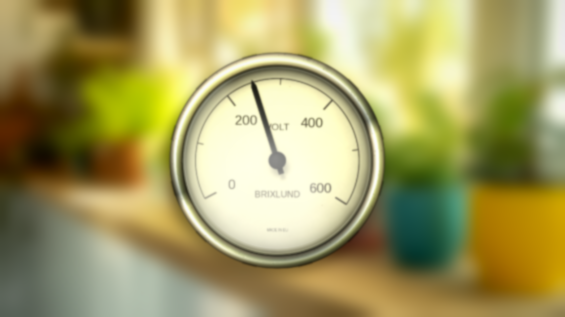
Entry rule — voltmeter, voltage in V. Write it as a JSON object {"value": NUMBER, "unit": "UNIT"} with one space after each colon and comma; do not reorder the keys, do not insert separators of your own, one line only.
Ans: {"value": 250, "unit": "V"}
